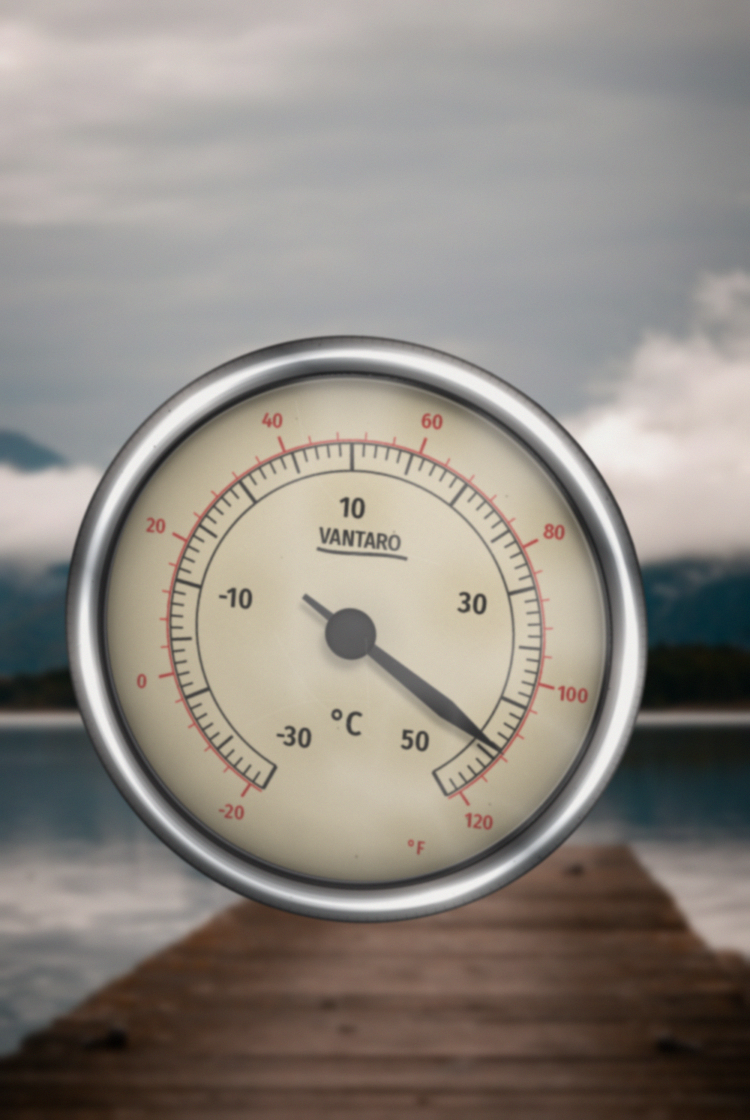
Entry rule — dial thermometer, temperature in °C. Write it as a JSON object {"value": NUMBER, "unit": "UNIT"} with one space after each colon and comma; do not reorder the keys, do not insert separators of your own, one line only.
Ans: {"value": 44, "unit": "°C"}
